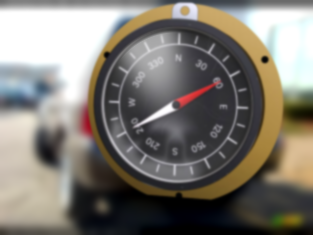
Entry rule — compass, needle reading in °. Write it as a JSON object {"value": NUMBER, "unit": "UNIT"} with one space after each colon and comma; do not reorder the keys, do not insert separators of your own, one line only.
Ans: {"value": 60, "unit": "°"}
